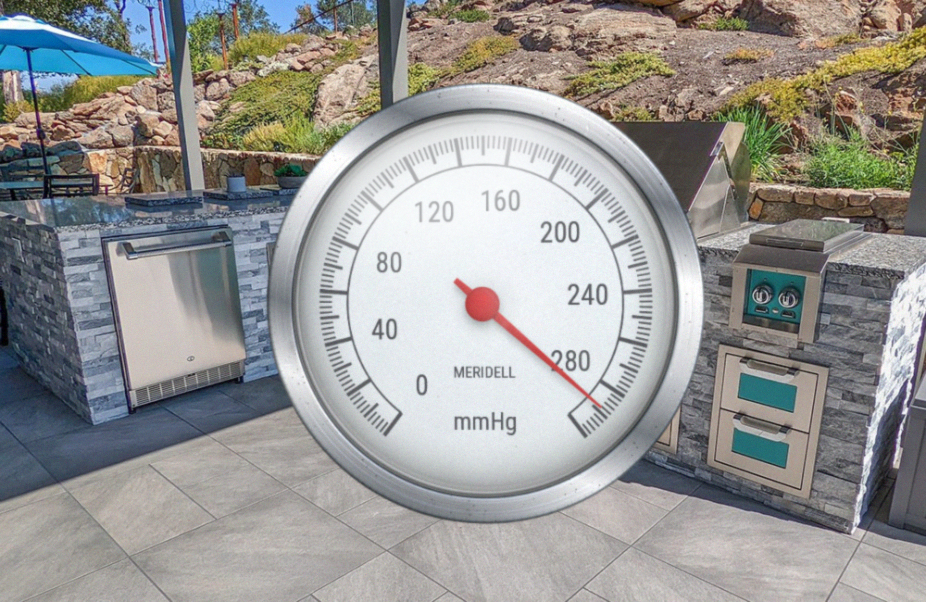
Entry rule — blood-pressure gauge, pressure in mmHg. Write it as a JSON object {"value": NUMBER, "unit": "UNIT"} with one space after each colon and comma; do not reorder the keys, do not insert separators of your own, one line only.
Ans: {"value": 288, "unit": "mmHg"}
